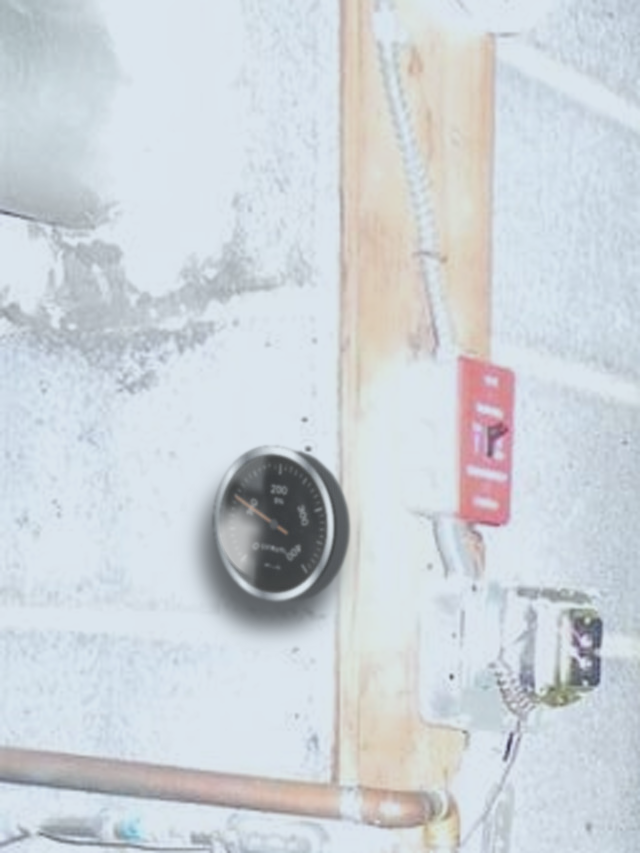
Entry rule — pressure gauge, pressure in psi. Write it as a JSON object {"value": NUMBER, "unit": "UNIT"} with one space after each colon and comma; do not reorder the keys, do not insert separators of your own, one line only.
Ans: {"value": 100, "unit": "psi"}
